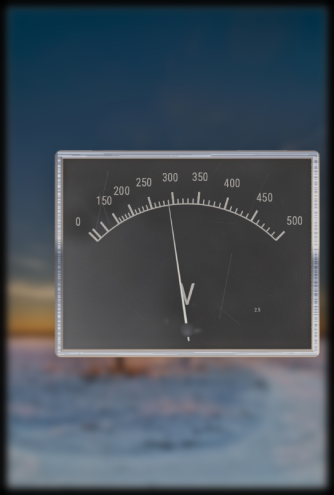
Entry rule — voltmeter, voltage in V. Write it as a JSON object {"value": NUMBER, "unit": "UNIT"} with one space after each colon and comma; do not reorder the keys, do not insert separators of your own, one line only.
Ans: {"value": 290, "unit": "V"}
